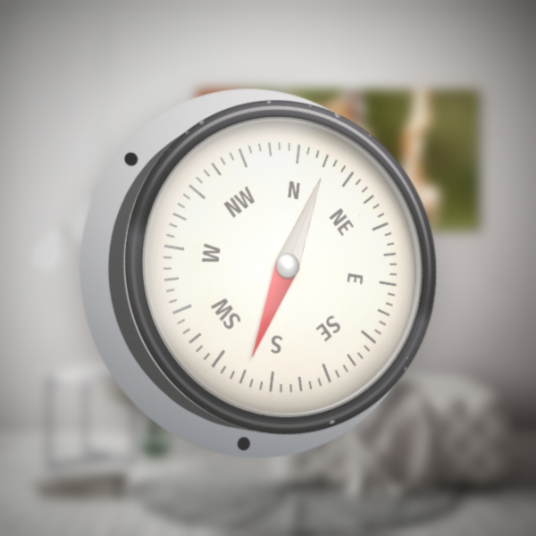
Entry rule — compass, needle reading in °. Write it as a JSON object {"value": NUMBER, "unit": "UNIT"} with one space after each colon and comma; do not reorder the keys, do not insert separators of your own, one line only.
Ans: {"value": 195, "unit": "°"}
